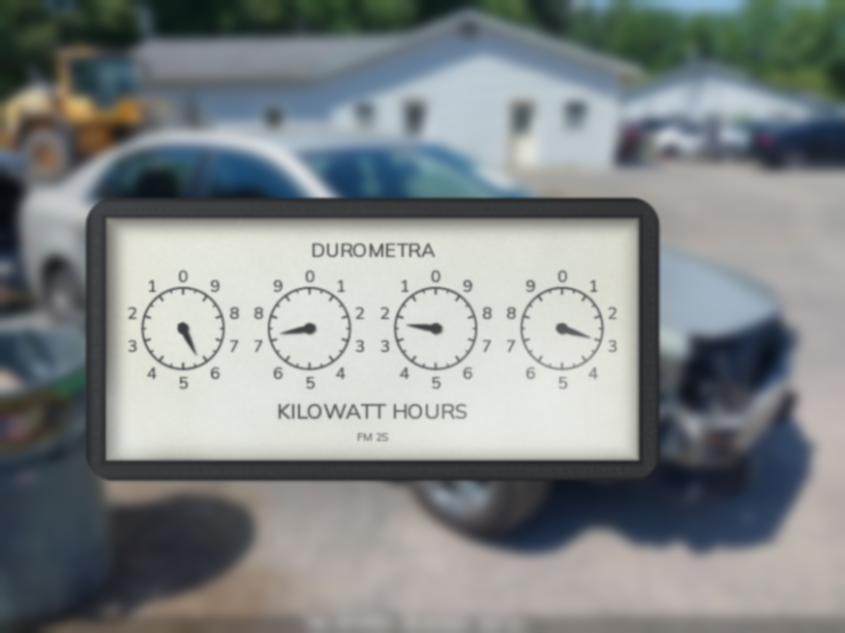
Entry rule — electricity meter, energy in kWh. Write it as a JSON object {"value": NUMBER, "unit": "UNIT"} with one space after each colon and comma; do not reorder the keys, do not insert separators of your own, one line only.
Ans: {"value": 5723, "unit": "kWh"}
